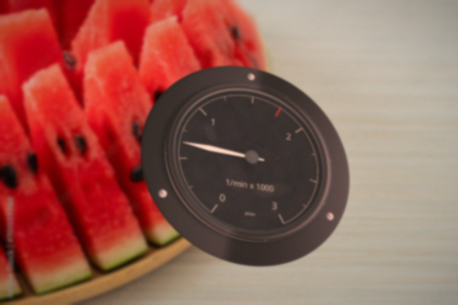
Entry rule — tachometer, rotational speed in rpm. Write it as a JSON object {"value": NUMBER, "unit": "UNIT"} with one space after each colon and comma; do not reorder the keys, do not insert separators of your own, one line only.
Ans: {"value": 625, "unit": "rpm"}
